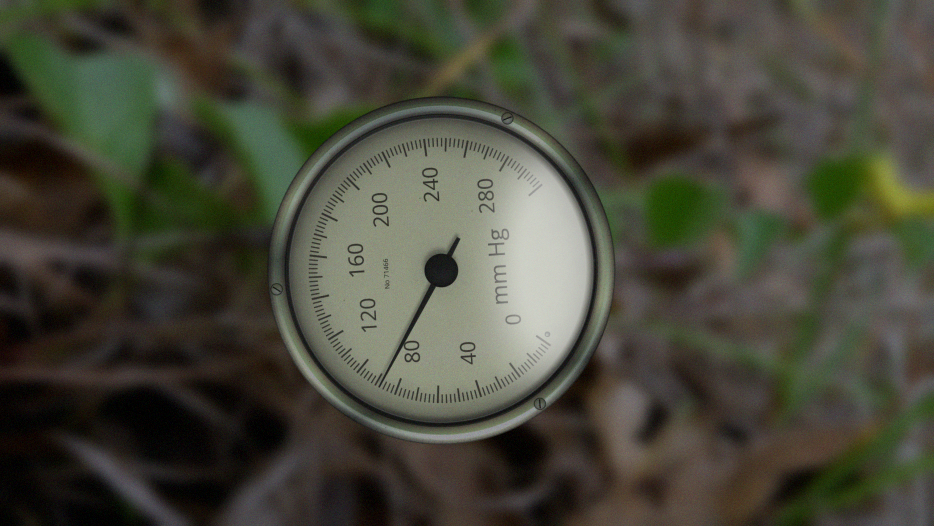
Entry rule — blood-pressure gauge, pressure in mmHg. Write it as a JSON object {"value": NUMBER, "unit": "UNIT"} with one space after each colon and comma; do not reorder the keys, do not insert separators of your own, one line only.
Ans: {"value": 88, "unit": "mmHg"}
